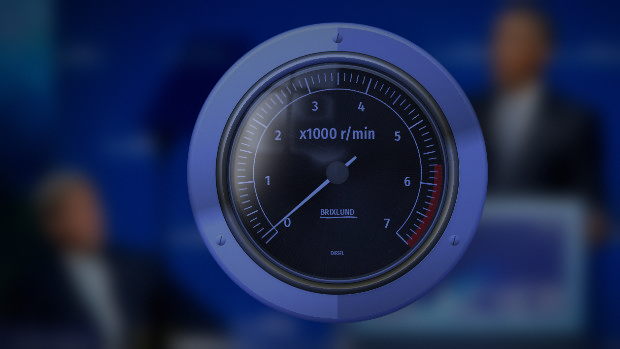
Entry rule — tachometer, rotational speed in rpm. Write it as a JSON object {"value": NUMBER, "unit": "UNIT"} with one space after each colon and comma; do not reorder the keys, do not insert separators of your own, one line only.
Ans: {"value": 100, "unit": "rpm"}
